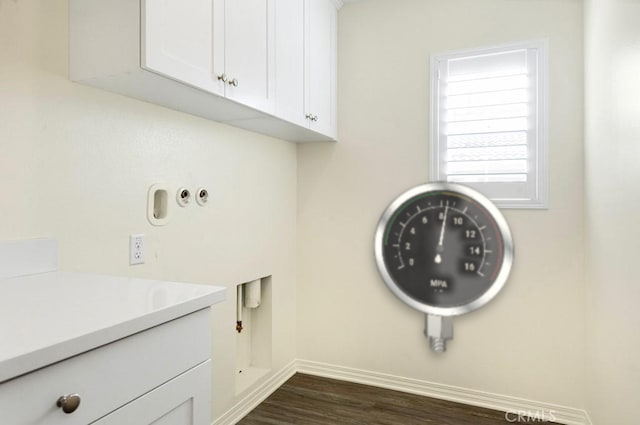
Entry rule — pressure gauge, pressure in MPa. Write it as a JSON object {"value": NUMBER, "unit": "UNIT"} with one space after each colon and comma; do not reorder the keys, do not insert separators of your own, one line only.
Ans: {"value": 8.5, "unit": "MPa"}
